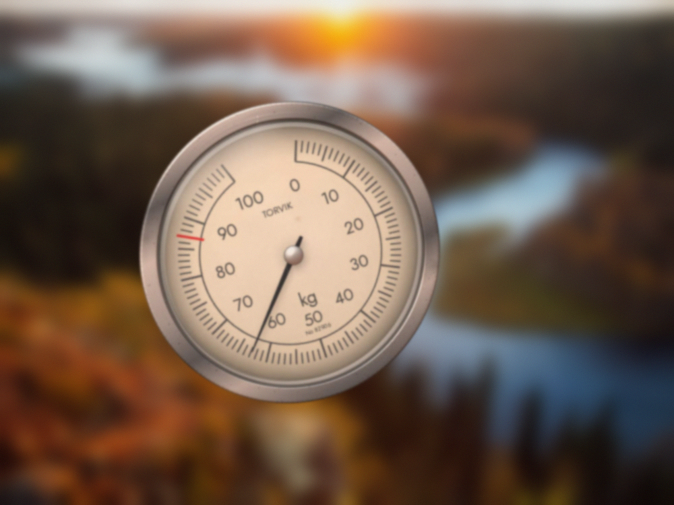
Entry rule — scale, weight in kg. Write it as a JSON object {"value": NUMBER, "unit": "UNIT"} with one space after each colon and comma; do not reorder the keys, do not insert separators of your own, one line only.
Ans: {"value": 63, "unit": "kg"}
